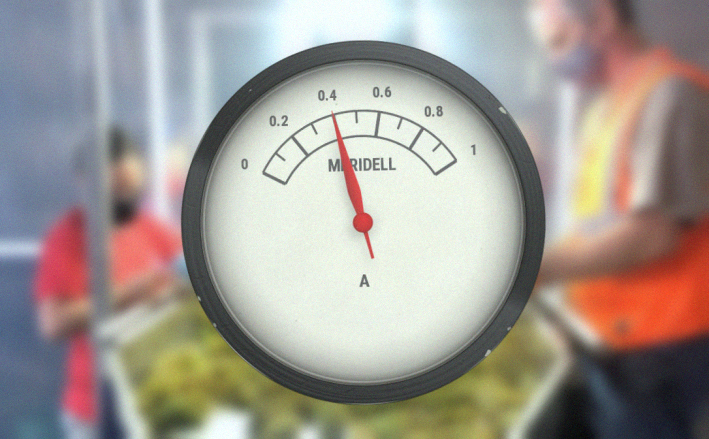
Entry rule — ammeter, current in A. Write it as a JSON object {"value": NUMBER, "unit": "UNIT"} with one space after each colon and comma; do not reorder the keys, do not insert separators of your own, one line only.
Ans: {"value": 0.4, "unit": "A"}
